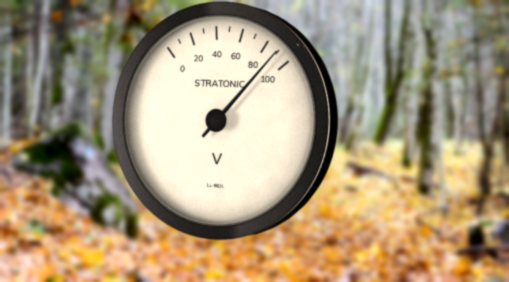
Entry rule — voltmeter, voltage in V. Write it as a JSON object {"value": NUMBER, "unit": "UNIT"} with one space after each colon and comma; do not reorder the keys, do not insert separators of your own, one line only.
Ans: {"value": 90, "unit": "V"}
